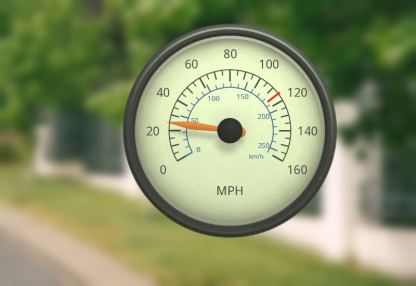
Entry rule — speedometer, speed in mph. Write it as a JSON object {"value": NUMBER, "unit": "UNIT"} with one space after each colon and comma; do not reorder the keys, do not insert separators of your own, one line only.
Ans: {"value": 25, "unit": "mph"}
